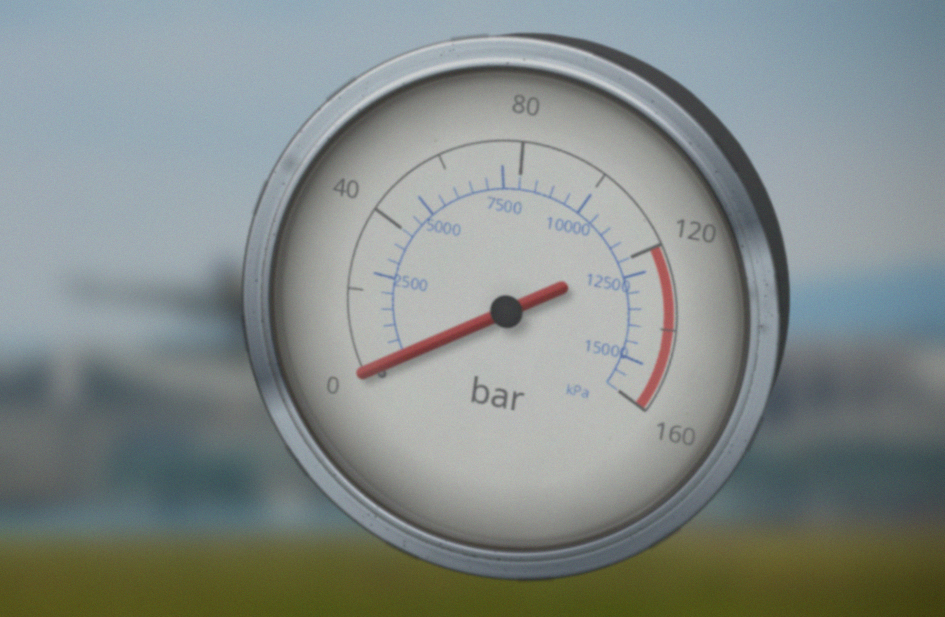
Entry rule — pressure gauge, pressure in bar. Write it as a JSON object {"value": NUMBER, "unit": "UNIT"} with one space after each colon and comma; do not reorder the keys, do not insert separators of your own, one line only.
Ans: {"value": 0, "unit": "bar"}
